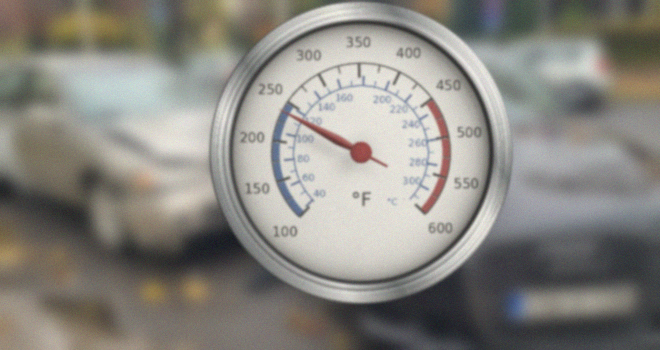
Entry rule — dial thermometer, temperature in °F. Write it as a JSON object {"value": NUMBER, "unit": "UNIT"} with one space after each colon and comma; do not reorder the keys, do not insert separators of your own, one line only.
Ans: {"value": 237.5, "unit": "°F"}
